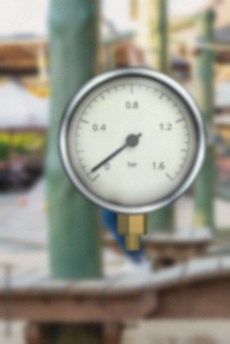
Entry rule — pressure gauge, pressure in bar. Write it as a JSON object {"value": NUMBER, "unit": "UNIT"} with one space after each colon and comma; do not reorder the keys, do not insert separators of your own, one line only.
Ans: {"value": 0.05, "unit": "bar"}
